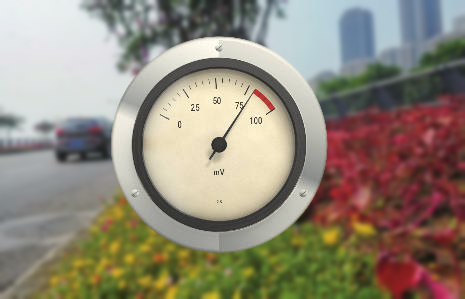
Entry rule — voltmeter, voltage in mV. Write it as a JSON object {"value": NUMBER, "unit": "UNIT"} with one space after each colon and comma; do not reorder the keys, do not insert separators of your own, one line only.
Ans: {"value": 80, "unit": "mV"}
